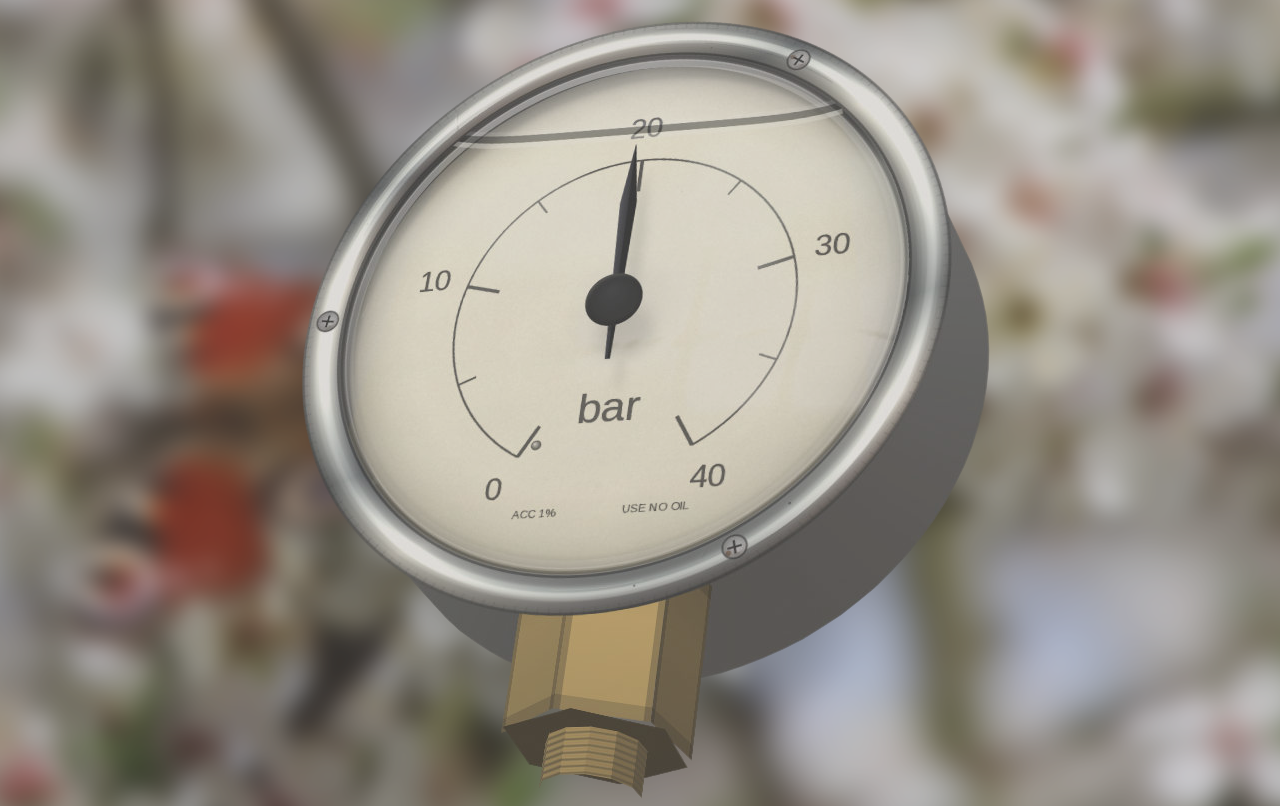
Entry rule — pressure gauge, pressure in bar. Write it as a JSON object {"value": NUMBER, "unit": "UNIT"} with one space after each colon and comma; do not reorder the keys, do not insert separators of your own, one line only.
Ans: {"value": 20, "unit": "bar"}
